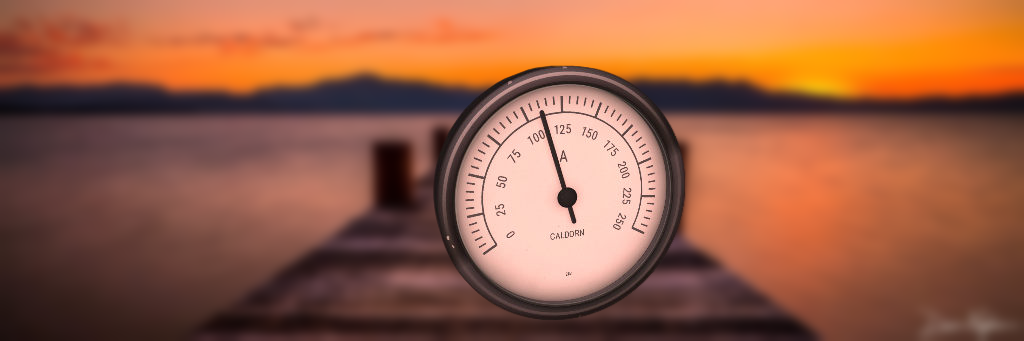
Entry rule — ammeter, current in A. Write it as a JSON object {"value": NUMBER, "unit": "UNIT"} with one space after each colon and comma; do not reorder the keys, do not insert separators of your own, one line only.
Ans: {"value": 110, "unit": "A"}
